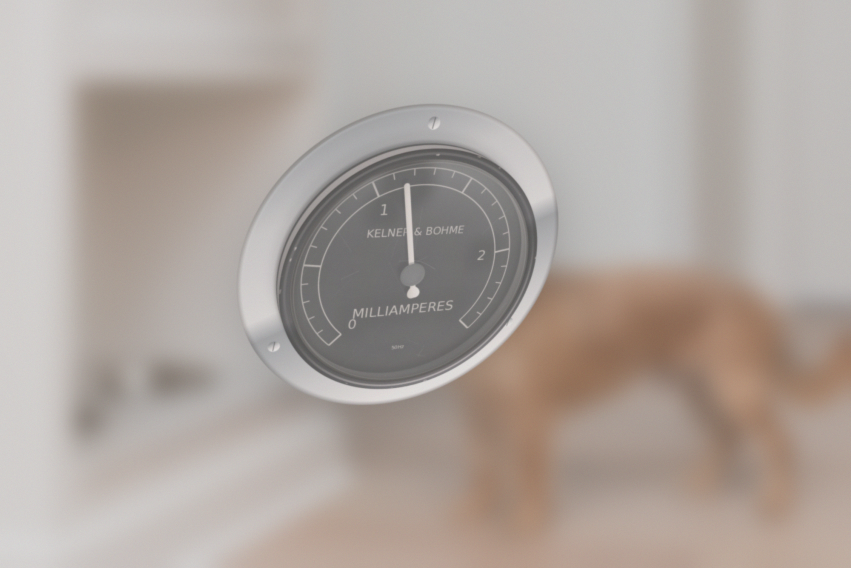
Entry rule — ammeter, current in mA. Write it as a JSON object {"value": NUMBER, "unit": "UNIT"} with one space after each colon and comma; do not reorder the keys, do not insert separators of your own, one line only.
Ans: {"value": 1.15, "unit": "mA"}
